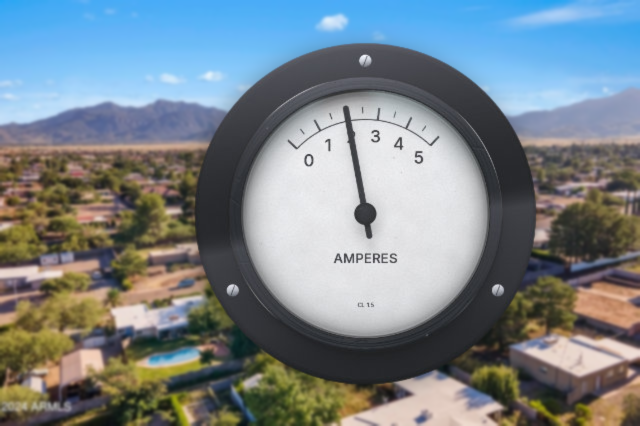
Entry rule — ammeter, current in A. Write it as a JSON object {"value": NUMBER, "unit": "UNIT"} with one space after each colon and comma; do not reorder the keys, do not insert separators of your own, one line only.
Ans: {"value": 2, "unit": "A"}
